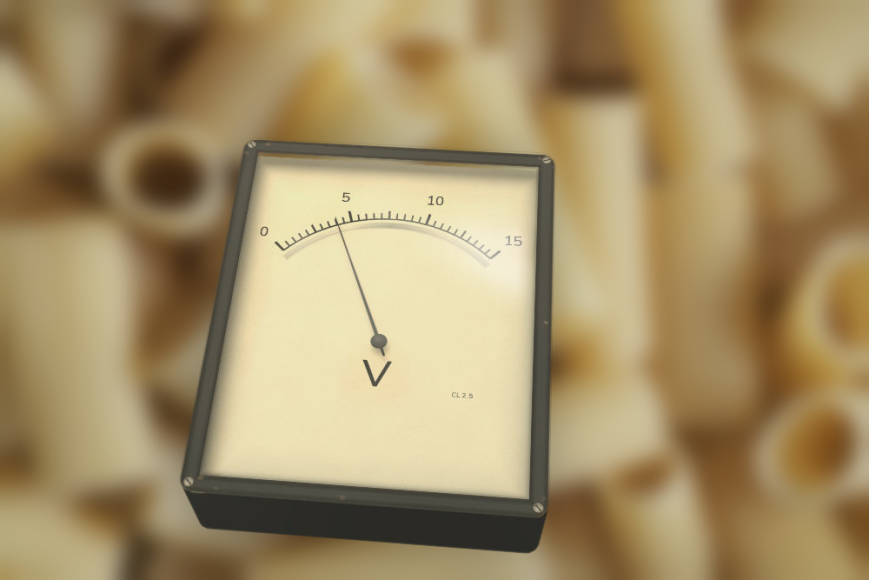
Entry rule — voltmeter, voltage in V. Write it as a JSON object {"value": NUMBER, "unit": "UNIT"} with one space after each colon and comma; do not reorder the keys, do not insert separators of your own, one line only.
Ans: {"value": 4, "unit": "V"}
